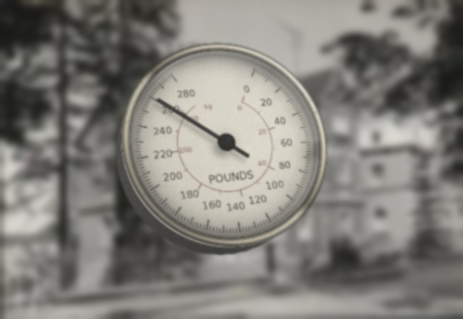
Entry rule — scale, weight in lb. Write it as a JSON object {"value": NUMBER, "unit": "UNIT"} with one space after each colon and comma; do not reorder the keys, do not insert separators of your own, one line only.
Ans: {"value": 260, "unit": "lb"}
